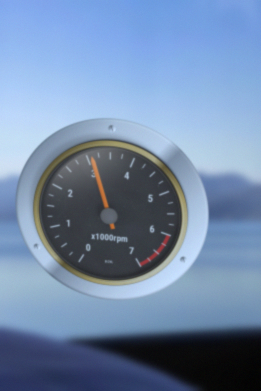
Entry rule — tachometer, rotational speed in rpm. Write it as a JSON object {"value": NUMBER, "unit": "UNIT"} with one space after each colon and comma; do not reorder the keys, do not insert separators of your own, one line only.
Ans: {"value": 3125, "unit": "rpm"}
